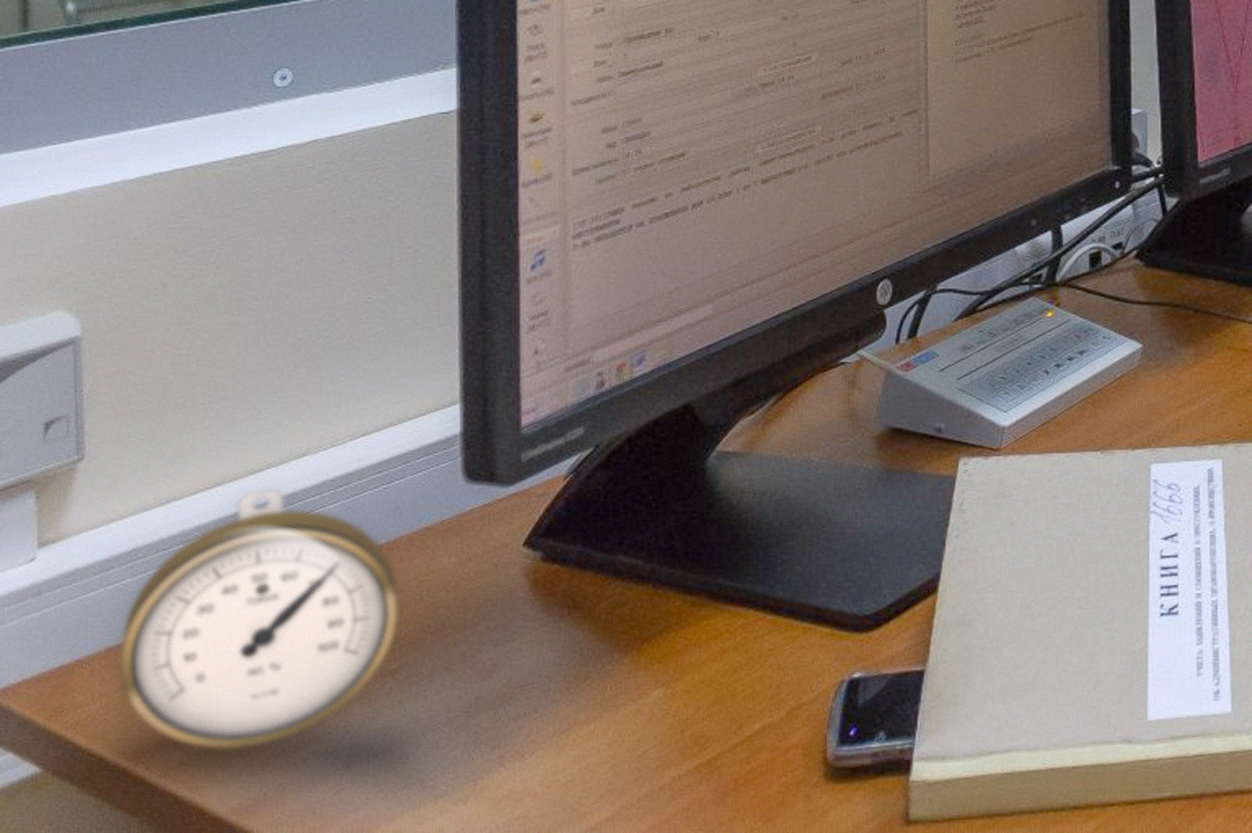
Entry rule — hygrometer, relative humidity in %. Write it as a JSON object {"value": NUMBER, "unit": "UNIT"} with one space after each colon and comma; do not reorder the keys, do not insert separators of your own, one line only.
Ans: {"value": 70, "unit": "%"}
